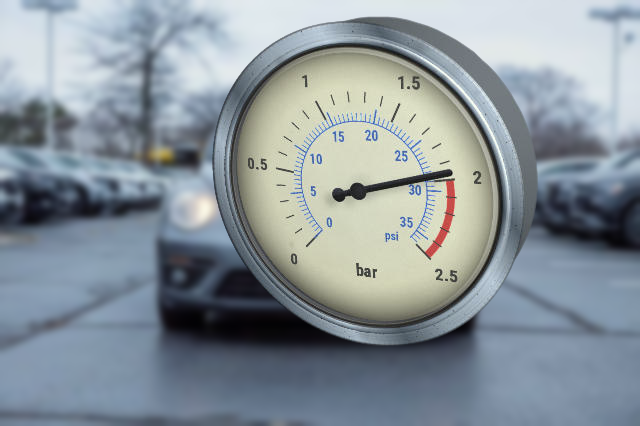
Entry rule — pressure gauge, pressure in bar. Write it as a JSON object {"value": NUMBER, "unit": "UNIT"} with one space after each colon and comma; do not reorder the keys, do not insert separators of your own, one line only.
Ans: {"value": 1.95, "unit": "bar"}
